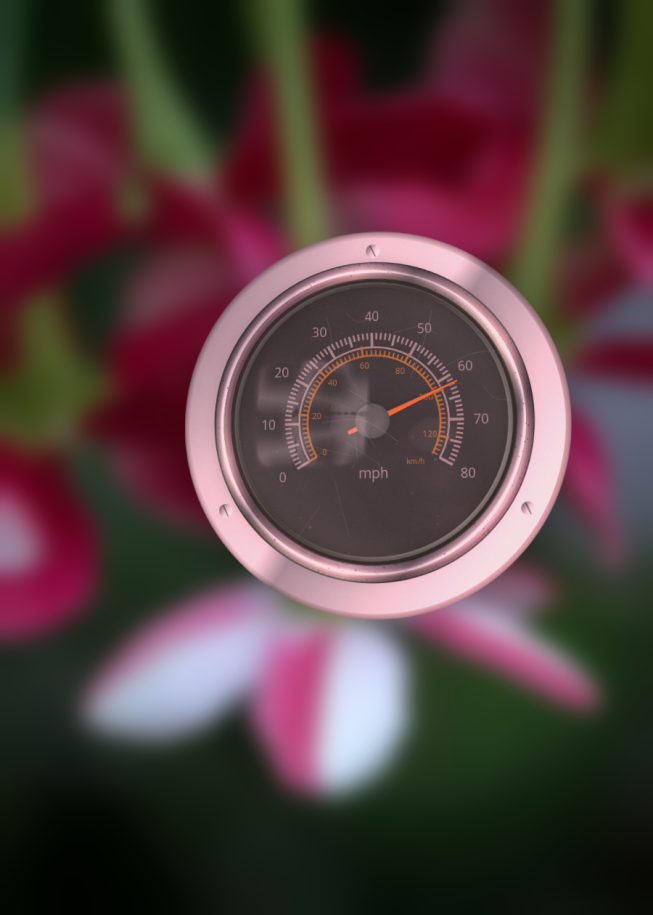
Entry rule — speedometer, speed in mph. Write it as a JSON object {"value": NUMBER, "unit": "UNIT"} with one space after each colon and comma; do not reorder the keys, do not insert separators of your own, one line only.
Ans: {"value": 62, "unit": "mph"}
